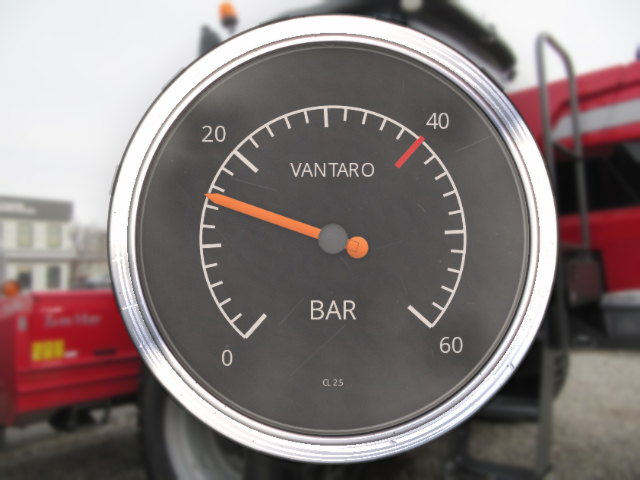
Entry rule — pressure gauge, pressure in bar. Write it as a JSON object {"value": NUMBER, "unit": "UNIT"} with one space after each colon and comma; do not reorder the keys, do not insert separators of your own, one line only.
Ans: {"value": 15, "unit": "bar"}
